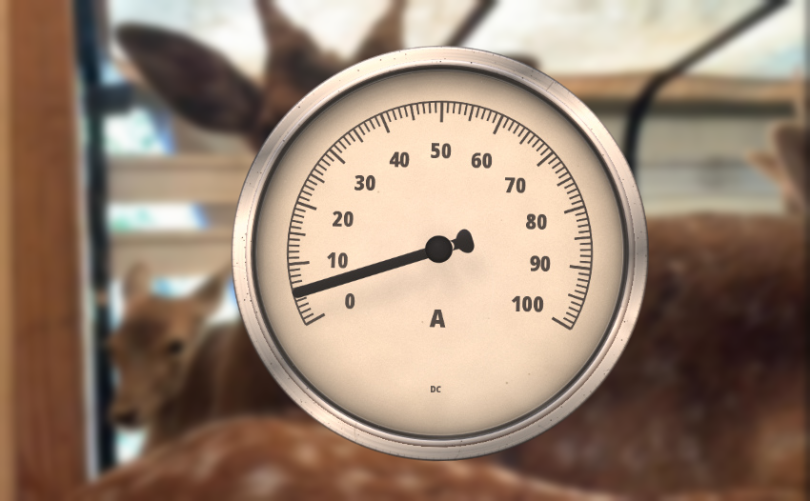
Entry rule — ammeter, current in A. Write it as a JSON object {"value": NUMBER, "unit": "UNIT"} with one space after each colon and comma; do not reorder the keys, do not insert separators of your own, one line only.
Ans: {"value": 5, "unit": "A"}
